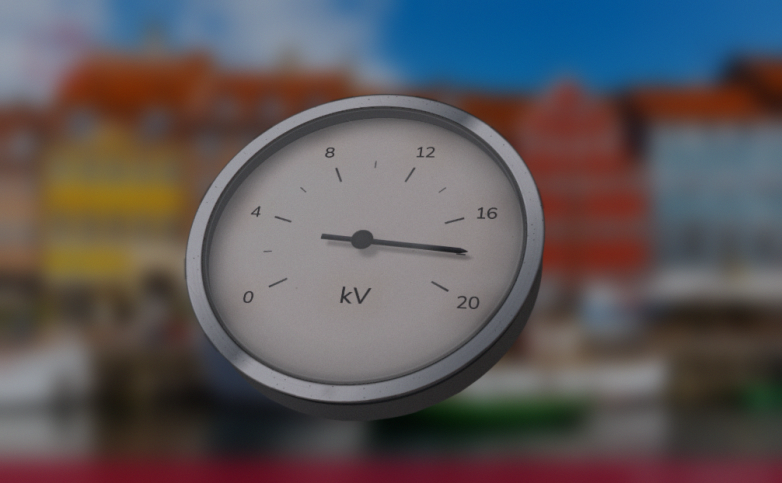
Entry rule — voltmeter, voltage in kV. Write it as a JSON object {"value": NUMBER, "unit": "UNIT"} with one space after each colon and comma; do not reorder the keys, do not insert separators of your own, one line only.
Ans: {"value": 18, "unit": "kV"}
